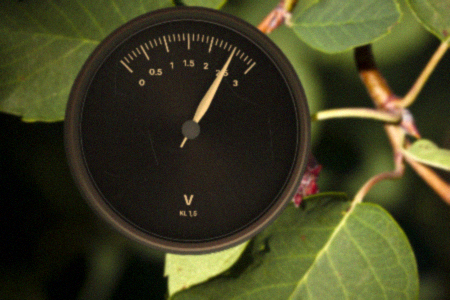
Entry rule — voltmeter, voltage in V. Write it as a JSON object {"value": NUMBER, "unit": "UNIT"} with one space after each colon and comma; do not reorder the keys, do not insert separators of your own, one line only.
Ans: {"value": 2.5, "unit": "V"}
